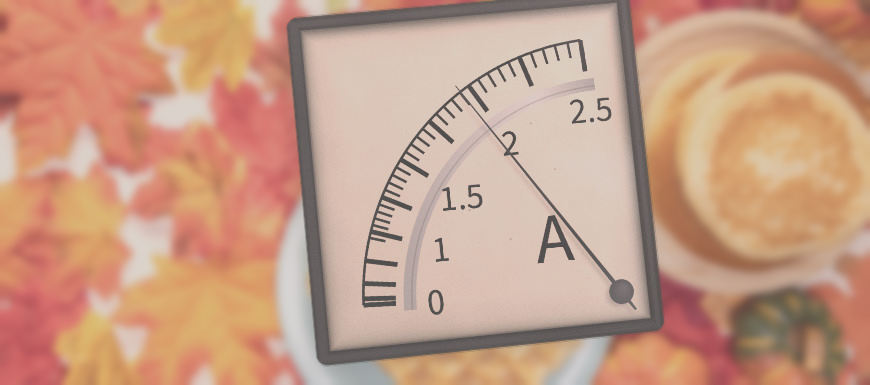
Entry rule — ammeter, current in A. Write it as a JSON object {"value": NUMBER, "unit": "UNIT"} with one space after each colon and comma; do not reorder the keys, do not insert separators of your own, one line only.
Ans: {"value": 1.95, "unit": "A"}
